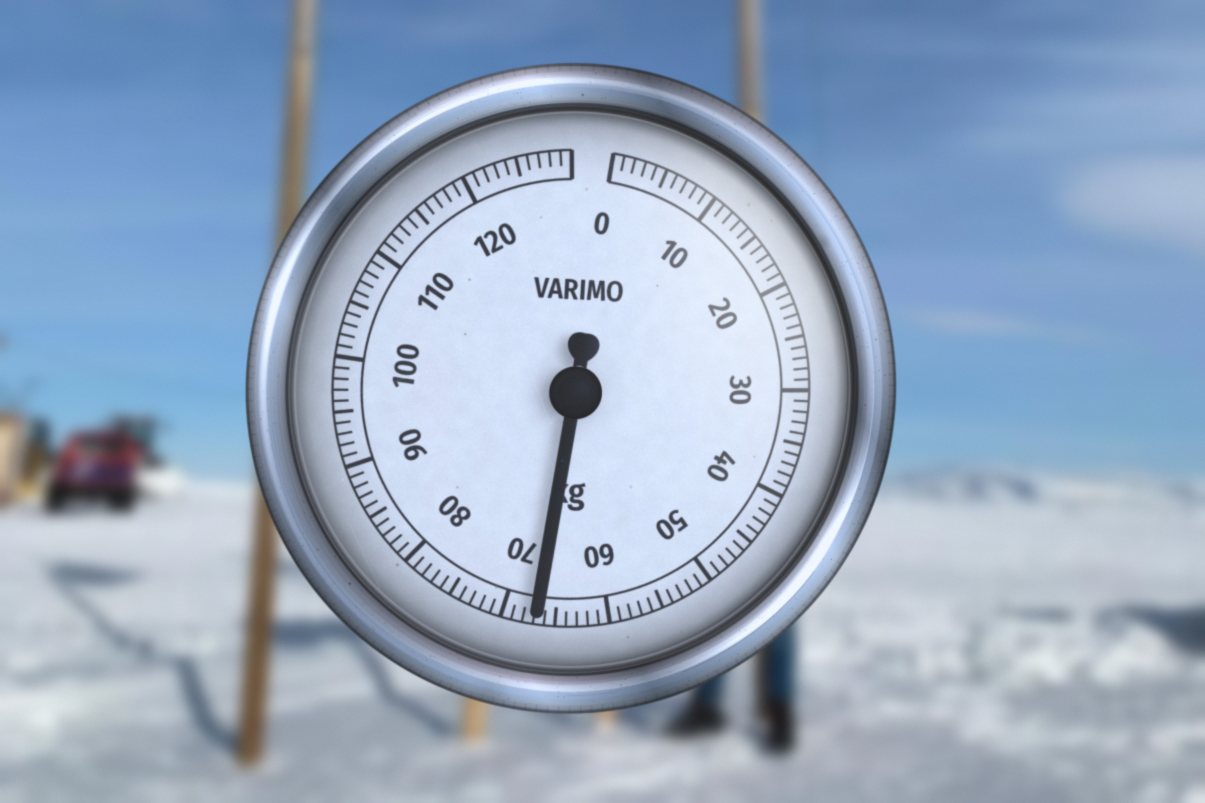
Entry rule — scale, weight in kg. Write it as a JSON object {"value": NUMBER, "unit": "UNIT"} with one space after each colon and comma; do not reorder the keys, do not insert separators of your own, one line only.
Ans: {"value": 67, "unit": "kg"}
